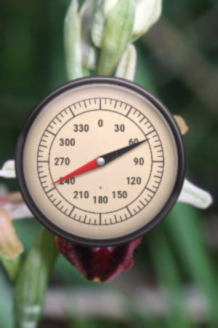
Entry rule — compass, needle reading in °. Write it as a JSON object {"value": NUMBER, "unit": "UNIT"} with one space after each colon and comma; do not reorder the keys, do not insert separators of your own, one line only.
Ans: {"value": 245, "unit": "°"}
